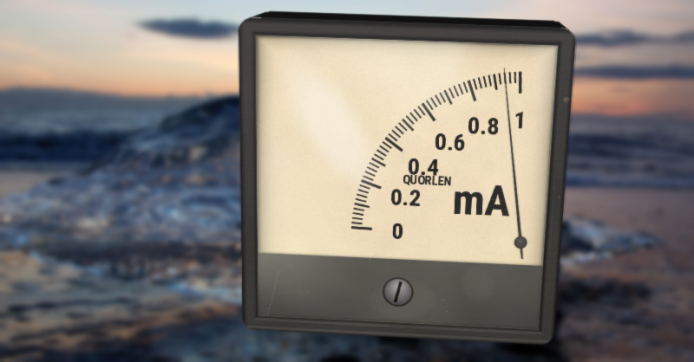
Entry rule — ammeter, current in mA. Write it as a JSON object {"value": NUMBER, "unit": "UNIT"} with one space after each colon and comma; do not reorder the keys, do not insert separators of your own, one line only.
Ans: {"value": 0.94, "unit": "mA"}
